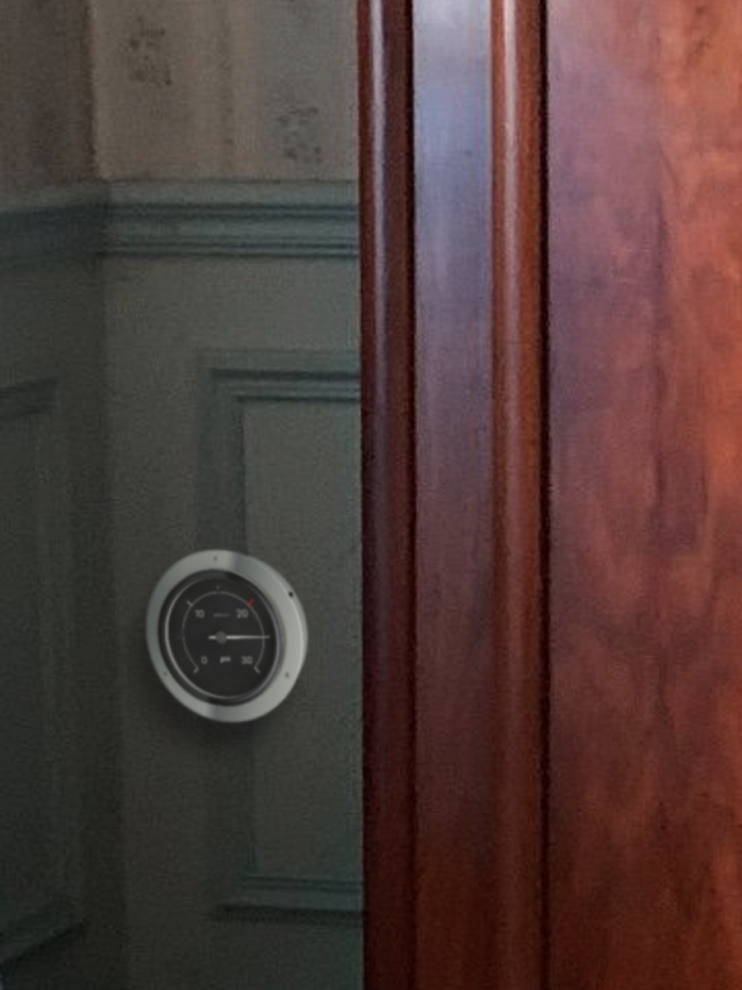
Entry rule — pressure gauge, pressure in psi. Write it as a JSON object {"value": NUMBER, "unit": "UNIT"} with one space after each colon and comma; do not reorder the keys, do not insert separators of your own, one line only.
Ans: {"value": 25, "unit": "psi"}
